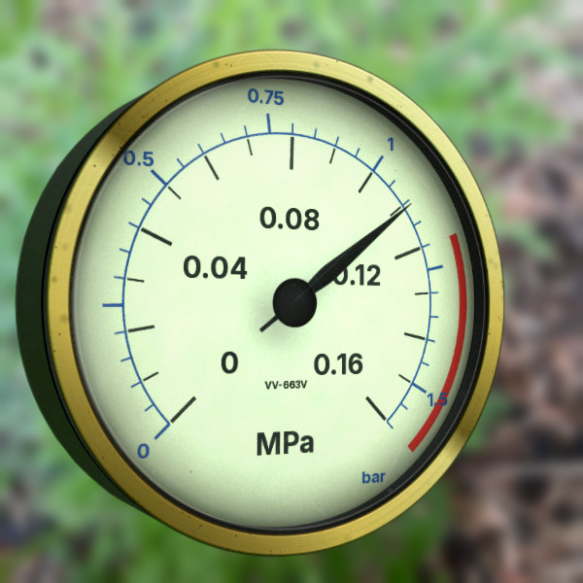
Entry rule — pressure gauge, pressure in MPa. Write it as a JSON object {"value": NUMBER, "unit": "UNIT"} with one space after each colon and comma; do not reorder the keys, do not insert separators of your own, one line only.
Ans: {"value": 0.11, "unit": "MPa"}
